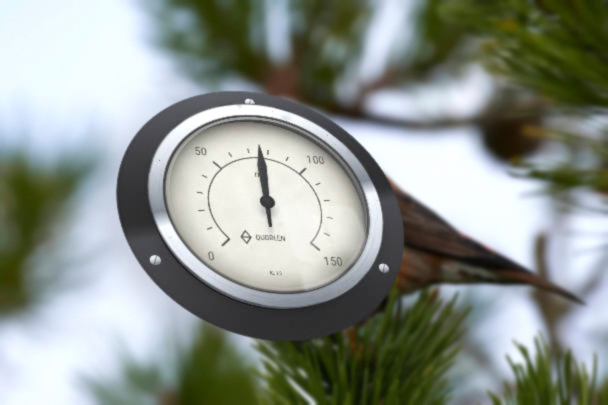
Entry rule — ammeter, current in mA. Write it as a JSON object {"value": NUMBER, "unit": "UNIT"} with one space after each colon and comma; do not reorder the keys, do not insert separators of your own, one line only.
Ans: {"value": 75, "unit": "mA"}
